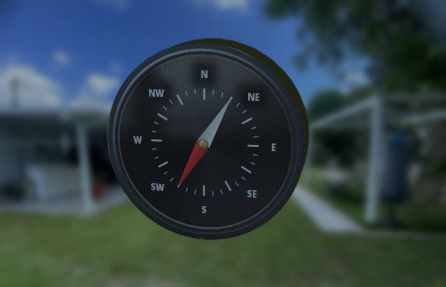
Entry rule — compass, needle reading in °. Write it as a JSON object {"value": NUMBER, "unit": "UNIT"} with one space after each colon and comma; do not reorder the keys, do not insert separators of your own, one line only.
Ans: {"value": 210, "unit": "°"}
